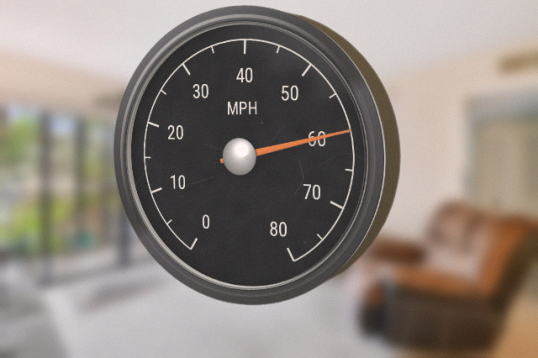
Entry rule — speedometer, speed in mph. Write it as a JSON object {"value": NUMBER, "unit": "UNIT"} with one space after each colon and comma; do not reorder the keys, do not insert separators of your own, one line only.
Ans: {"value": 60, "unit": "mph"}
